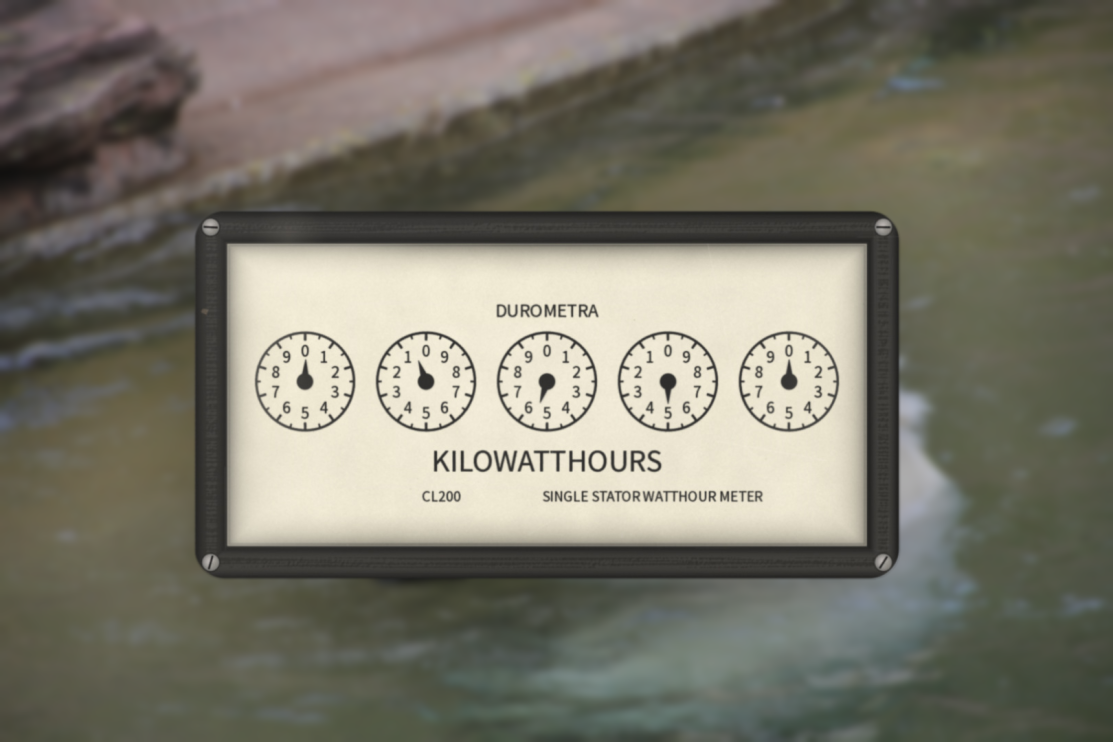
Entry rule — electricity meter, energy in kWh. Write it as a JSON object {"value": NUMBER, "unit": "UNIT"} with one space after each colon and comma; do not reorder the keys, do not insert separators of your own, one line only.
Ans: {"value": 550, "unit": "kWh"}
